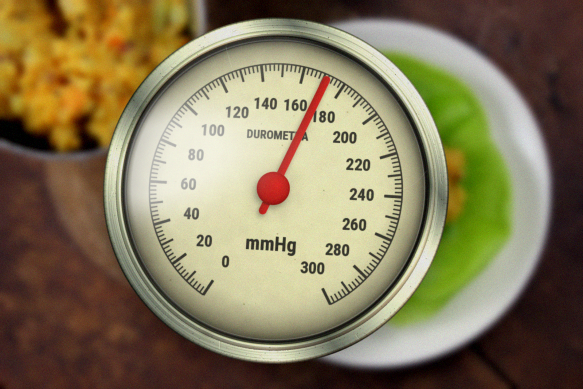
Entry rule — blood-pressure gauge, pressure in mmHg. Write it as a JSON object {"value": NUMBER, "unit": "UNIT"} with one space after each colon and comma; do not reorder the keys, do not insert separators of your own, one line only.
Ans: {"value": 172, "unit": "mmHg"}
